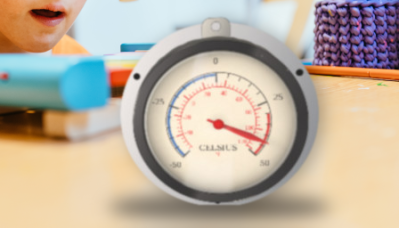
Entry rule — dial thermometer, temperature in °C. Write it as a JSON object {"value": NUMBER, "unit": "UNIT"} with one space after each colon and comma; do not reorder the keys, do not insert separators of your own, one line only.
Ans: {"value": 42.5, "unit": "°C"}
